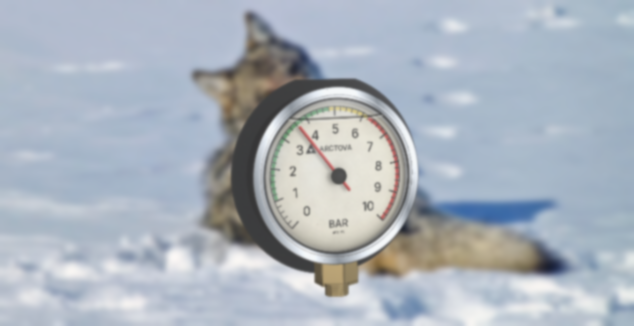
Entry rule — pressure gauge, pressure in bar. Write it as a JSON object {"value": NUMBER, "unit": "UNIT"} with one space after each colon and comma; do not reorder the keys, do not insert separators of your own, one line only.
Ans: {"value": 3.6, "unit": "bar"}
